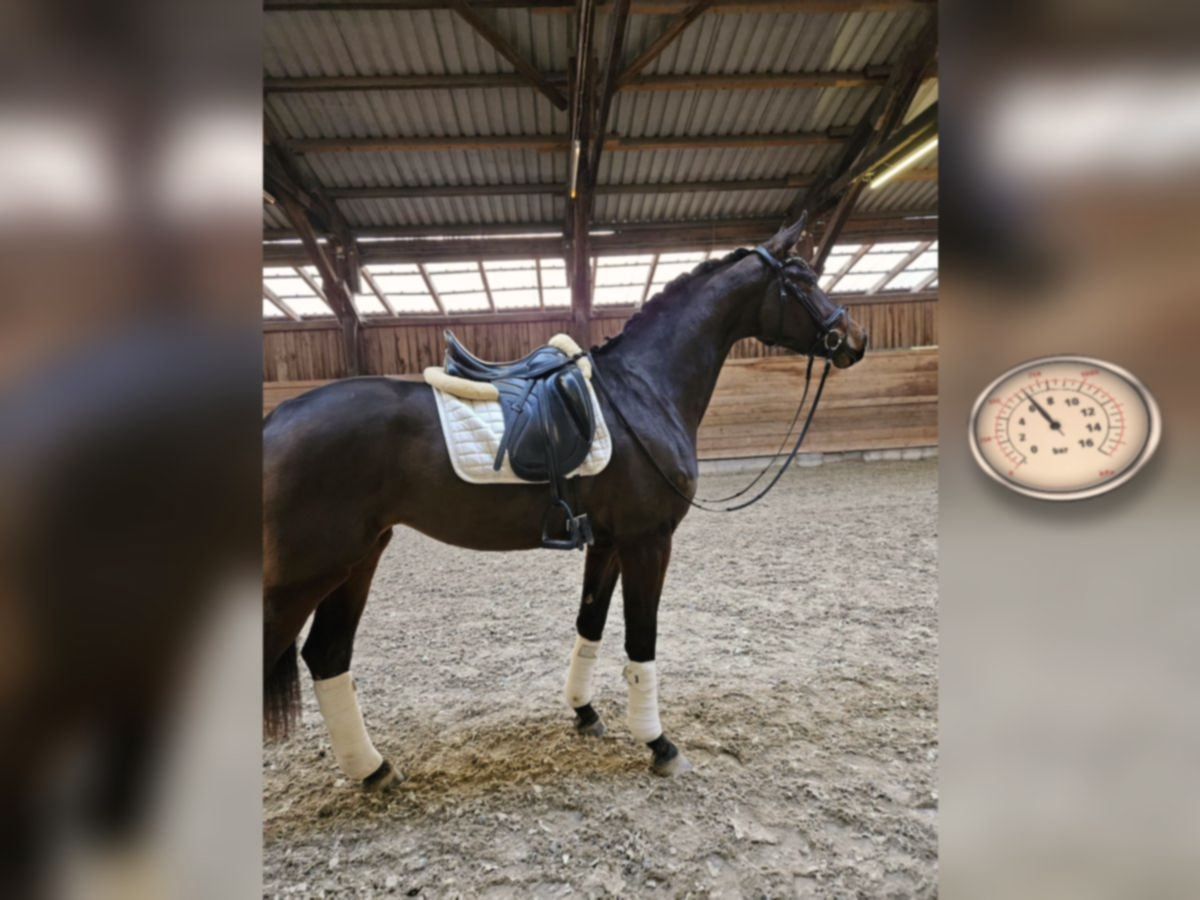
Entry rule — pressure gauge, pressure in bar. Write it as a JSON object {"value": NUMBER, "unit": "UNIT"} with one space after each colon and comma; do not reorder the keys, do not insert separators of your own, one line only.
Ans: {"value": 6.5, "unit": "bar"}
